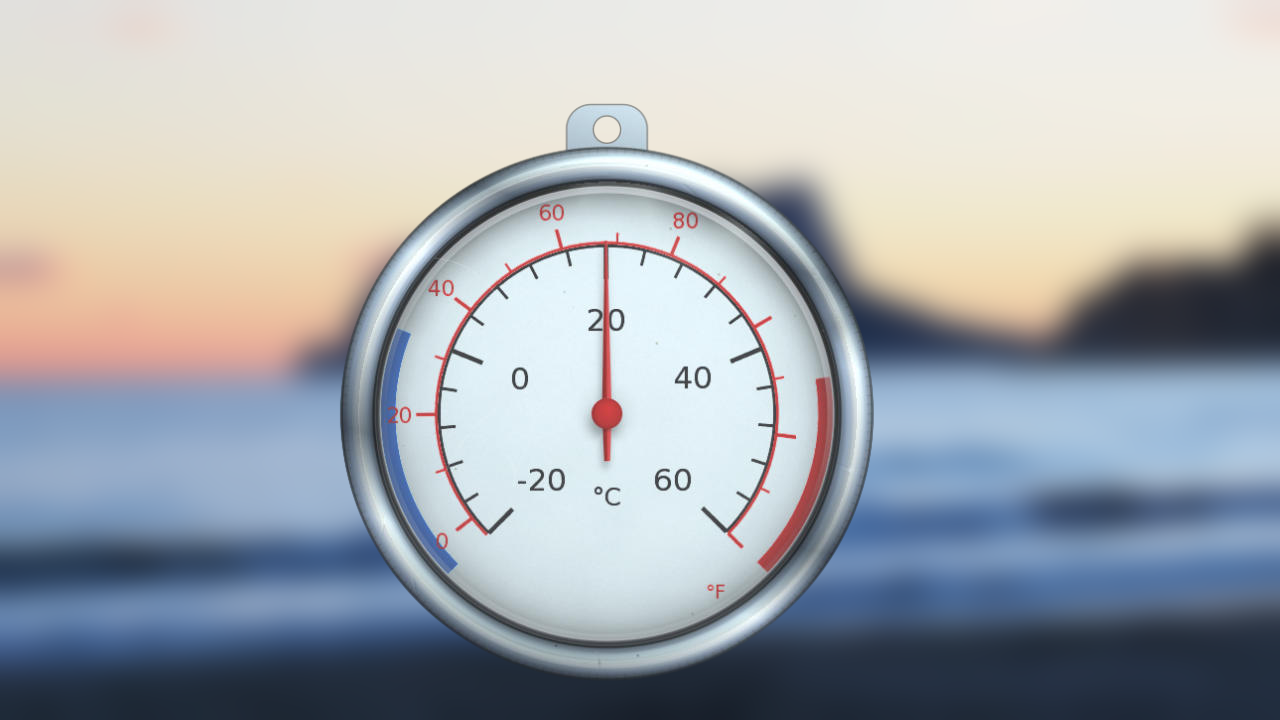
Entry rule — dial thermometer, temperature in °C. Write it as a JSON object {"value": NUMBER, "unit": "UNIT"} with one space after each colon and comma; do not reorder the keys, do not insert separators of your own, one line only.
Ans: {"value": 20, "unit": "°C"}
